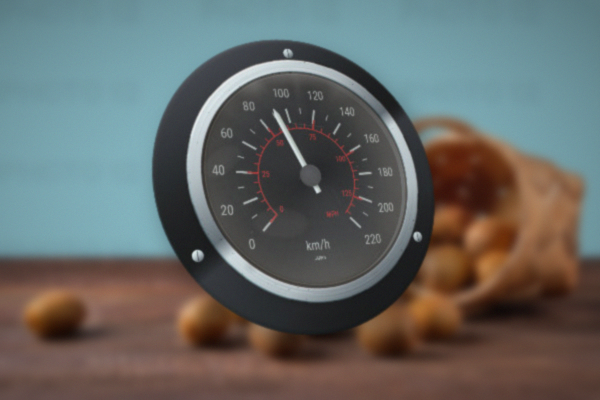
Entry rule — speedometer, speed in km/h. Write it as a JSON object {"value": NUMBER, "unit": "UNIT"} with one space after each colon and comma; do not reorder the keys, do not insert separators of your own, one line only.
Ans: {"value": 90, "unit": "km/h"}
